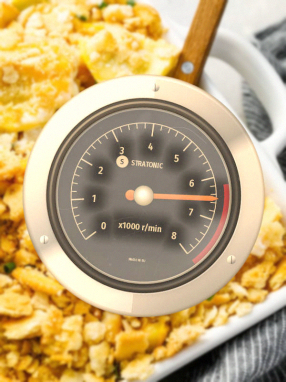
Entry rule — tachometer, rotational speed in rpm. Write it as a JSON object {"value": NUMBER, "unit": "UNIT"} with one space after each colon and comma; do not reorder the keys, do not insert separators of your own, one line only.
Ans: {"value": 6500, "unit": "rpm"}
